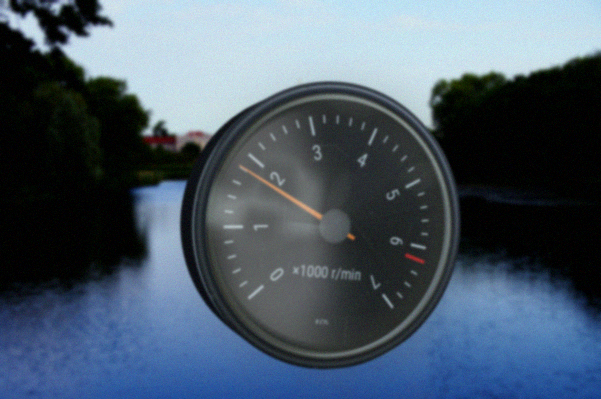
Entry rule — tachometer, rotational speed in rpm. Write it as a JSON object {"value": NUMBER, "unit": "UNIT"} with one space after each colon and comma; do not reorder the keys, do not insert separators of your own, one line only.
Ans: {"value": 1800, "unit": "rpm"}
